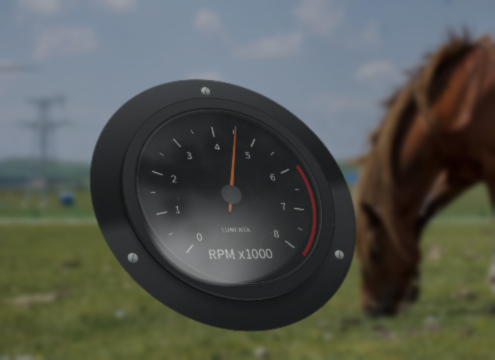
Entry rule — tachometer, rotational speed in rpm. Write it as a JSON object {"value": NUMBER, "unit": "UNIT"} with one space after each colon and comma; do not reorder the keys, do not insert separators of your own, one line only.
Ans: {"value": 4500, "unit": "rpm"}
